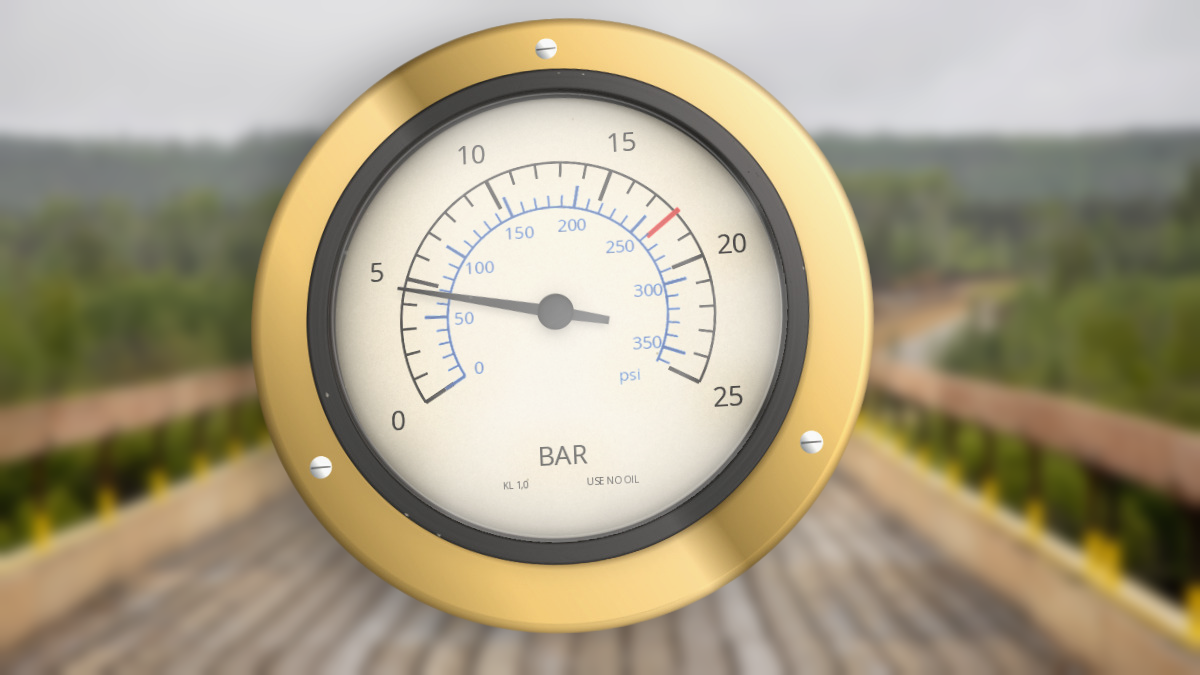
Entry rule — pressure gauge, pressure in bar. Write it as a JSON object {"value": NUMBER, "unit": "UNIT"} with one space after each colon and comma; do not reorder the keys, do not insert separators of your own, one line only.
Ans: {"value": 4.5, "unit": "bar"}
